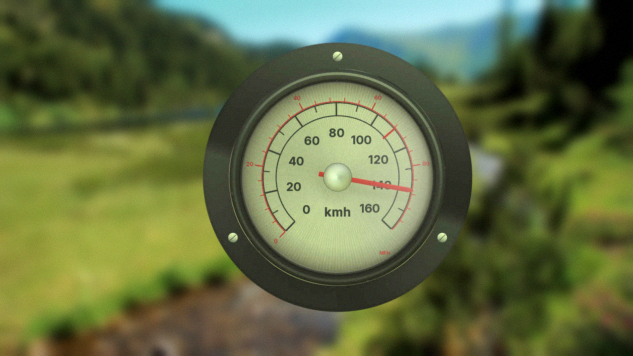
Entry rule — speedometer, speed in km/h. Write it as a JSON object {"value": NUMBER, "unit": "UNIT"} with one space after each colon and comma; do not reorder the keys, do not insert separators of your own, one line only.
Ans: {"value": 140, "unit": "km/h"}
